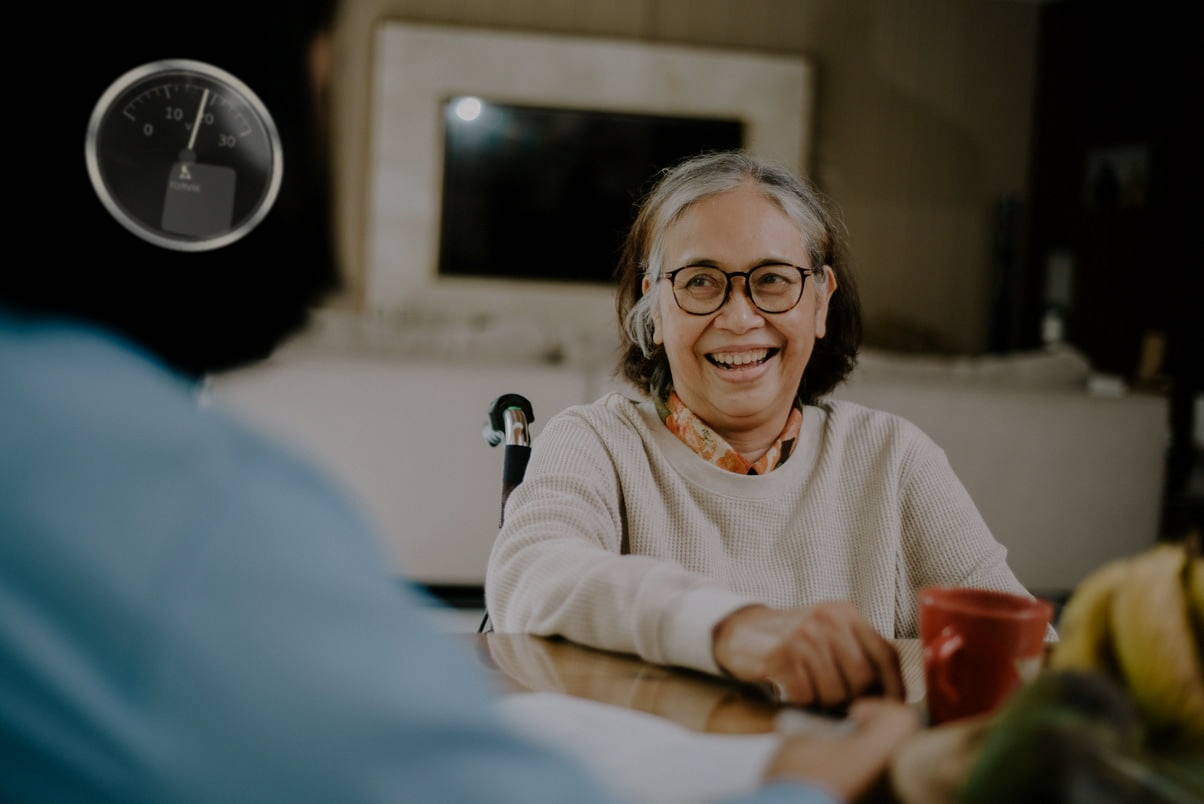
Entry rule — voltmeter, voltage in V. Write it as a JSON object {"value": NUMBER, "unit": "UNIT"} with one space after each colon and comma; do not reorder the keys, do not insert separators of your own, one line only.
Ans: {"value": 18, "unit": "V"}
